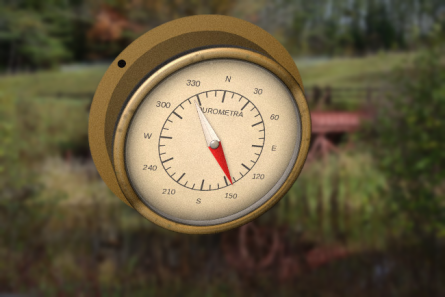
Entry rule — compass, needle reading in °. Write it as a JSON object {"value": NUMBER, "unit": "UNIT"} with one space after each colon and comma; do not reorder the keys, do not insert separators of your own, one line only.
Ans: {"value": 145, "unit": "°"}
